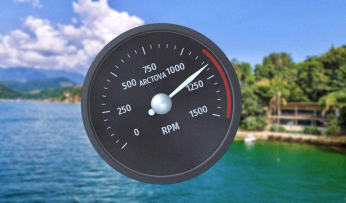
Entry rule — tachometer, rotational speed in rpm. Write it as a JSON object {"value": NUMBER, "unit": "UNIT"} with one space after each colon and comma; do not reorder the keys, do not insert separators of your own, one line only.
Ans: {"value": 1175, "unit": "rpm"}
